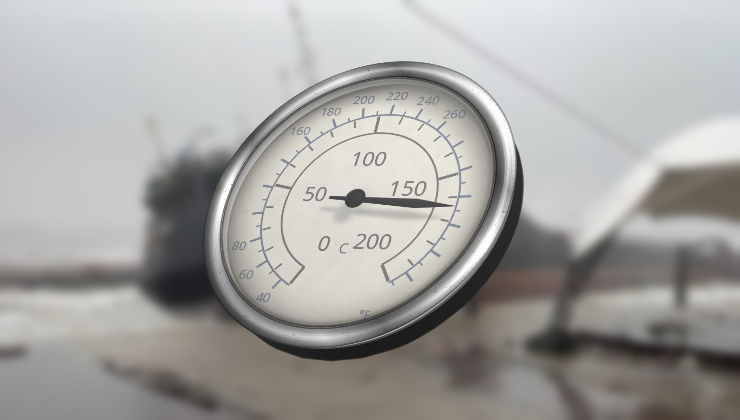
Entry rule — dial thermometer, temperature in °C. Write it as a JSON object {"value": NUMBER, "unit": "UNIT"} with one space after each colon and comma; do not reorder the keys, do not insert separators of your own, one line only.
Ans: {"value": 165, "unit": "°C"}
